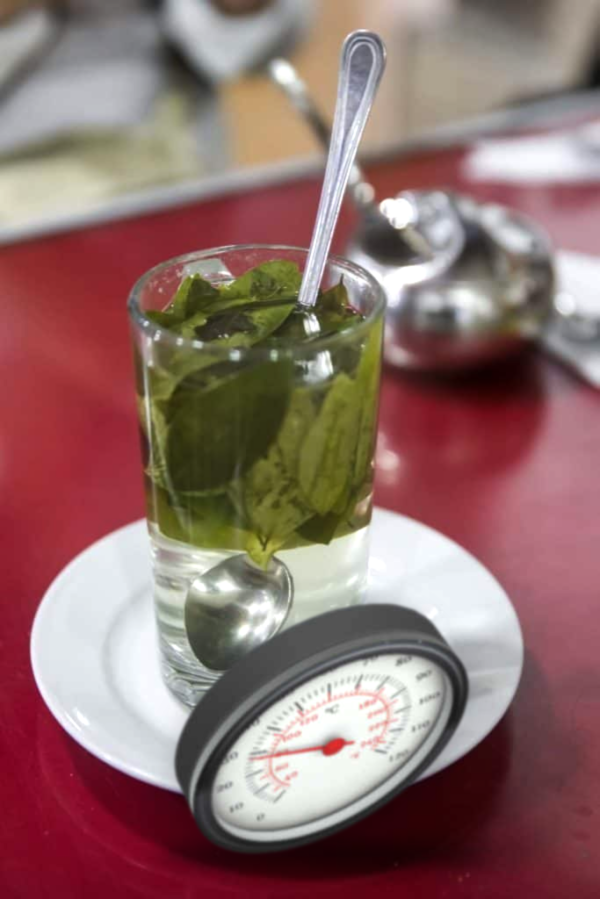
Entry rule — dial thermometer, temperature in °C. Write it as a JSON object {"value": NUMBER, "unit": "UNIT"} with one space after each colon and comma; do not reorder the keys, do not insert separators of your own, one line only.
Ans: {"value": 30, "unit": "°C"}
